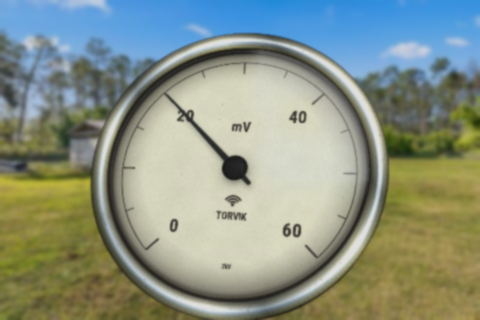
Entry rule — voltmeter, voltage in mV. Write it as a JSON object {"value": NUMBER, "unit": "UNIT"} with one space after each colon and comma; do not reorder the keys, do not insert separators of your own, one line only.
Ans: {"value": 20, "unit": "mV"}
